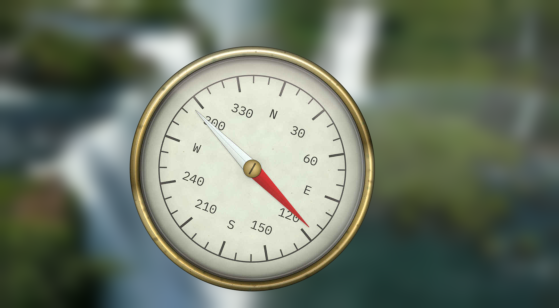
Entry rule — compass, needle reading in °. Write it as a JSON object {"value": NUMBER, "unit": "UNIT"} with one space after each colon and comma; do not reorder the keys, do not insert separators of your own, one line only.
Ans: {"value": 115, "unit": "°"}
